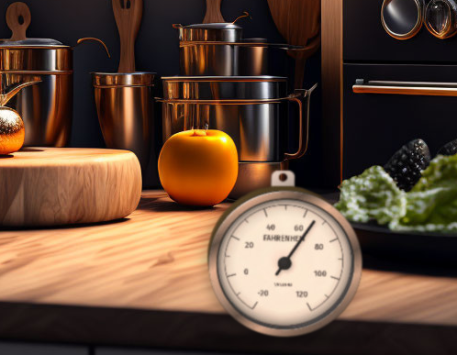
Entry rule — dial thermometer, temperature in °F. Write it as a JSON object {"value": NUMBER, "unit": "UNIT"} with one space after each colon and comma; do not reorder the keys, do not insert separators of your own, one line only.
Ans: {"value": 65, "unit": "°F"}
